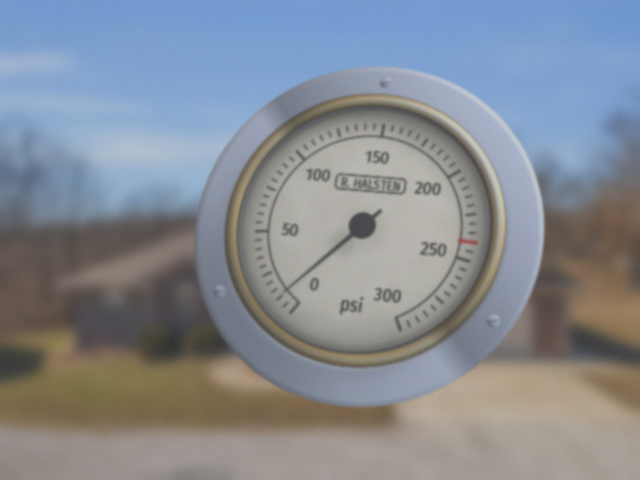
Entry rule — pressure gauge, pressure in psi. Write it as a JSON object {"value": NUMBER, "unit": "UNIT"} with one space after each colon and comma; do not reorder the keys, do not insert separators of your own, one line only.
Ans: {"value": 10, "unit": "psi"}
